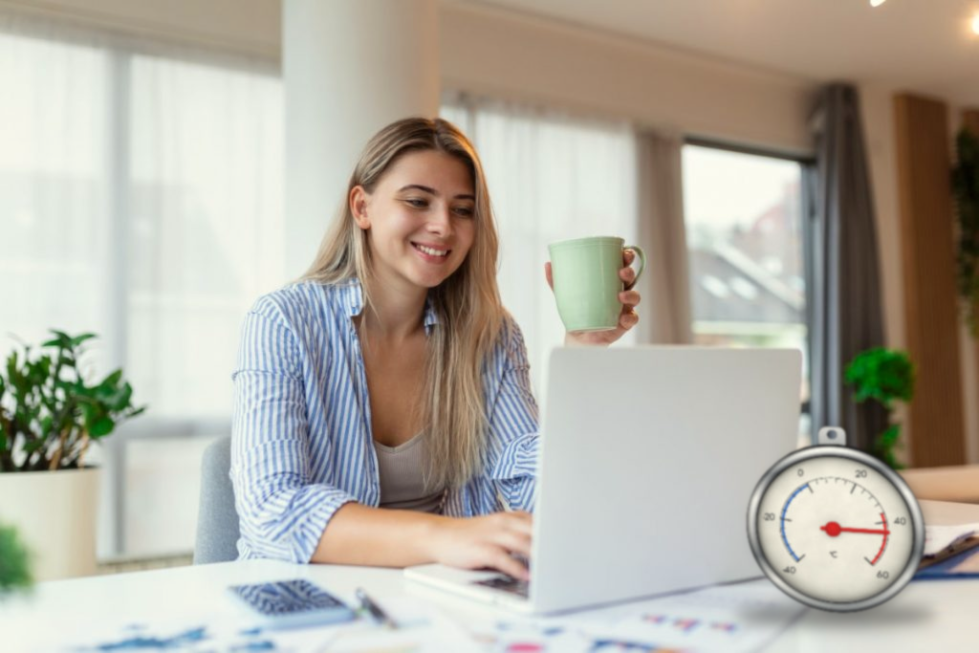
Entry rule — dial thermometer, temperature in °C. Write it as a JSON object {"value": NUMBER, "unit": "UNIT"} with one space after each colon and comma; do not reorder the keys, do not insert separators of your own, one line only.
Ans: {"value": 44, "unit": "°C"}
